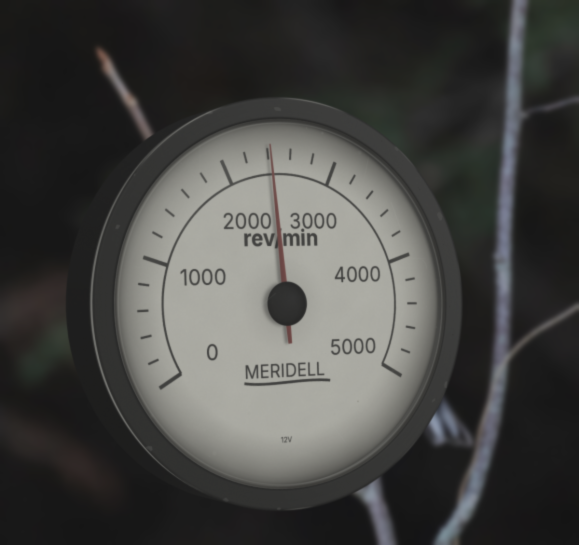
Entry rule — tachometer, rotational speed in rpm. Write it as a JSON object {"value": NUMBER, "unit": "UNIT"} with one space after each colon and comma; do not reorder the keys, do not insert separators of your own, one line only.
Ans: {"value": 2400, "unit": "rpm"}
